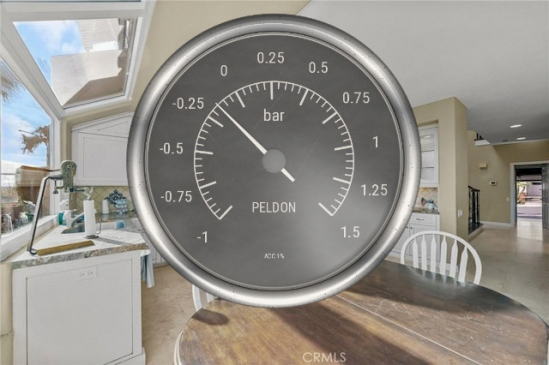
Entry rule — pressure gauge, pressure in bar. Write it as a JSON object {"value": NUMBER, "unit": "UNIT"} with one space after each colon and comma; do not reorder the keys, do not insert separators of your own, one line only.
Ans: {"value": -0.15, "unit": "bar"}
